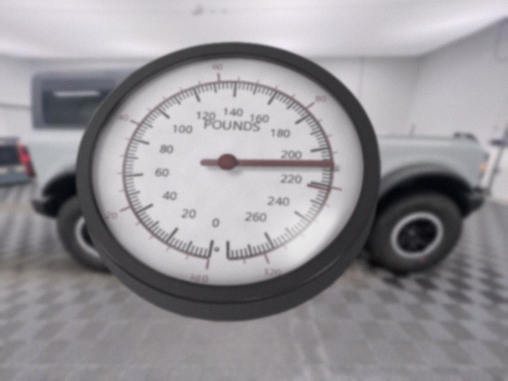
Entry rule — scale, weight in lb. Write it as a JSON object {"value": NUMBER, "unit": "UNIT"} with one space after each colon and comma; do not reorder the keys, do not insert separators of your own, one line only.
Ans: {"value": 210, "unit": "lb"}
